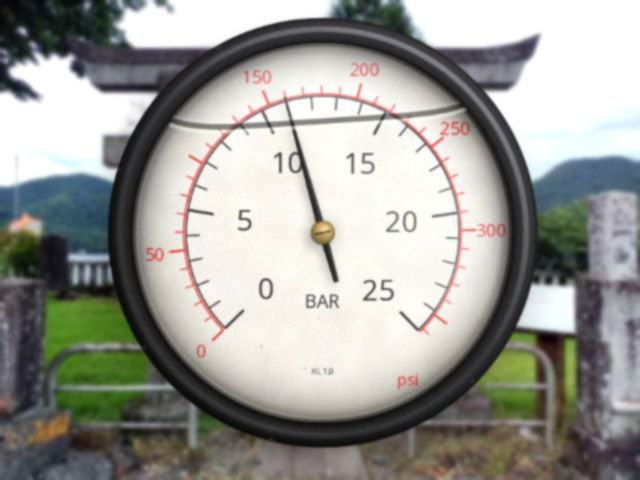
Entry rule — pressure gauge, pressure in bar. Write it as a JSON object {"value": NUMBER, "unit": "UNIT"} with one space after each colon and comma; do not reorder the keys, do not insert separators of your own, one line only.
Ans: {"value": 11, "unit": "bar"}
